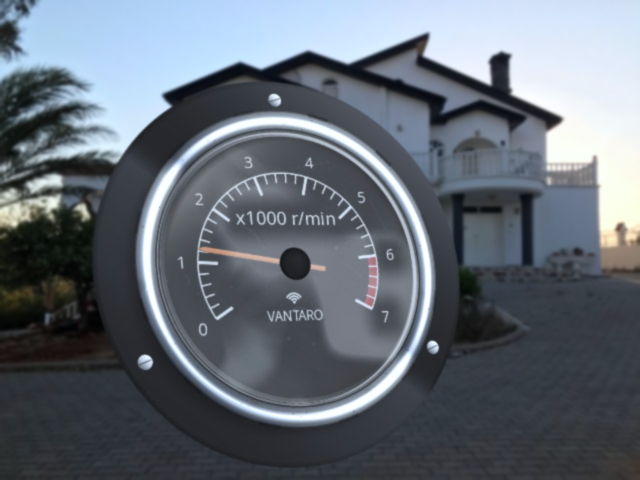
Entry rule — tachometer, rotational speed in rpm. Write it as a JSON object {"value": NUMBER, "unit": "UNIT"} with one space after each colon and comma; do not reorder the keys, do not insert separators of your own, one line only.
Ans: {"value": 1200, "unit": "rpm"}
